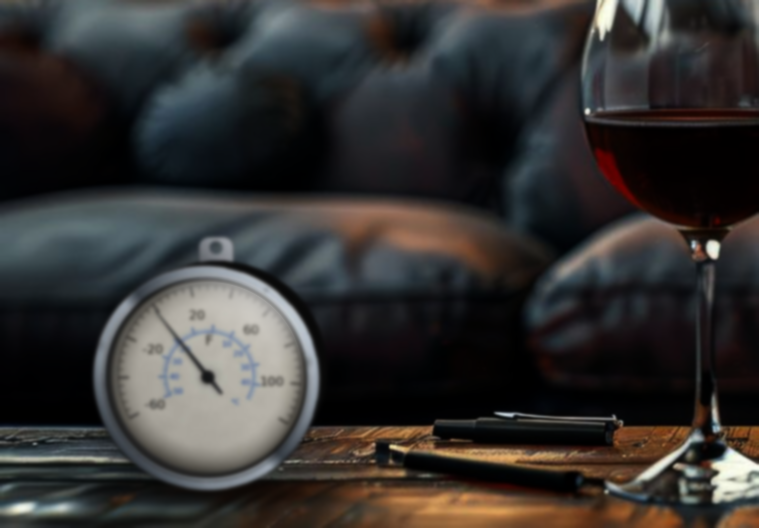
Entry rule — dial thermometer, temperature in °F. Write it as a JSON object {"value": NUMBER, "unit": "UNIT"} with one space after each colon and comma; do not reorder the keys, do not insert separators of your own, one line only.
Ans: {"value": 0, "unit": "°F"}
